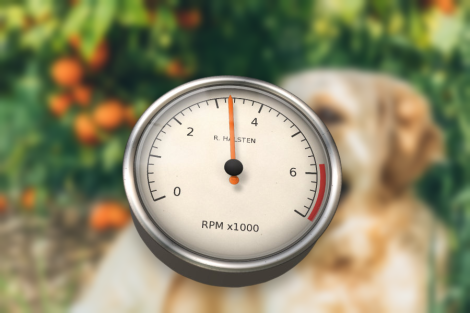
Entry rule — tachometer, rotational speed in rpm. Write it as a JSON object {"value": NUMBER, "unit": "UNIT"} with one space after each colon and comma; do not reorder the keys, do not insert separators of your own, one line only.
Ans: {"value": 3300, "unit": "rpm"}
